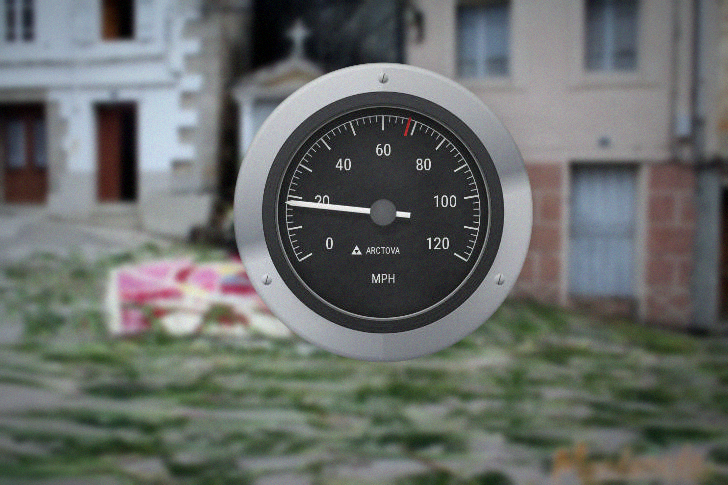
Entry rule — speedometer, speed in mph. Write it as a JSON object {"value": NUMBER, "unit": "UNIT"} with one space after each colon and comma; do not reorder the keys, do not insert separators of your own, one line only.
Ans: {"value": 18, "unit": "mph"}
